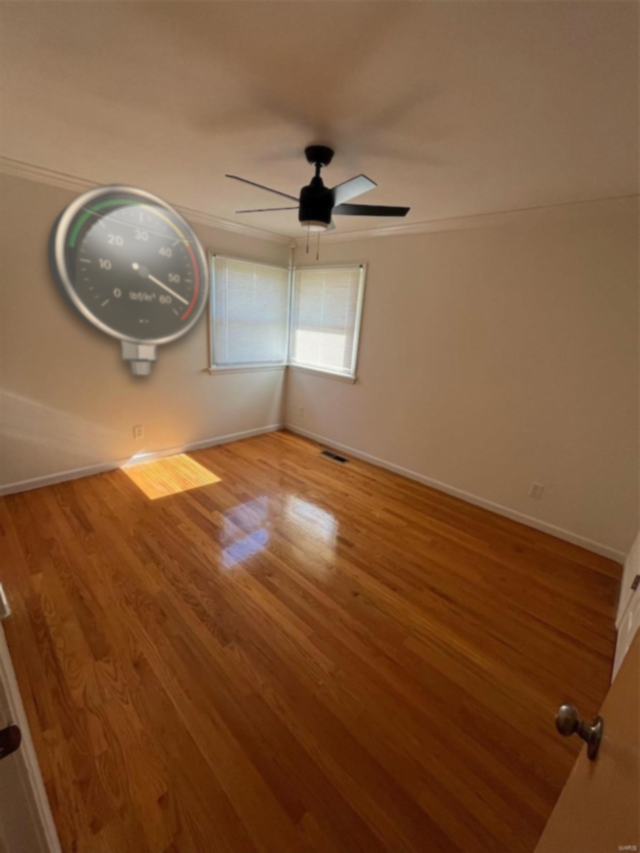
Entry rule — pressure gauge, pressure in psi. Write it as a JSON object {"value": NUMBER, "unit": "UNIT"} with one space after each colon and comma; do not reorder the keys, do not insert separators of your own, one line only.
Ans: {"value": 56, "unit": "psi"}
